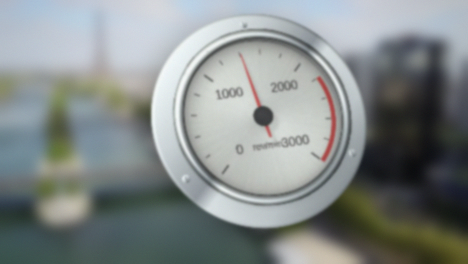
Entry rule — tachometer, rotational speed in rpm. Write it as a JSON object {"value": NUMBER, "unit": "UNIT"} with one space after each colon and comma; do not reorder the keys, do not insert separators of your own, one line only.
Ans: {"value": 1400, "unit": "rpm"}
